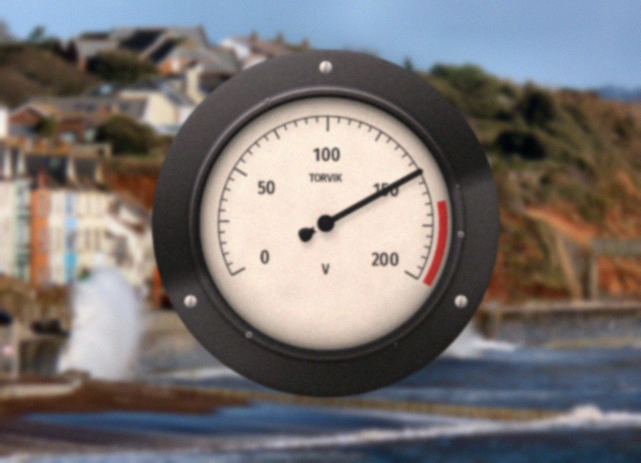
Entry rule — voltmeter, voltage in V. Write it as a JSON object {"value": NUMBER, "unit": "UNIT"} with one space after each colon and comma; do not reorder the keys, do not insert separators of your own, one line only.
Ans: {"value": 150, "unit": "V"}
